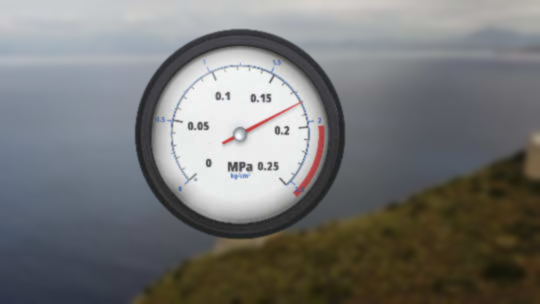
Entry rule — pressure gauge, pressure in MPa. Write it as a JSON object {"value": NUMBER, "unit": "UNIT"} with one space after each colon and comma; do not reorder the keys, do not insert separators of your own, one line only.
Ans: {"value": 0.18, "unit": "MPa"}
